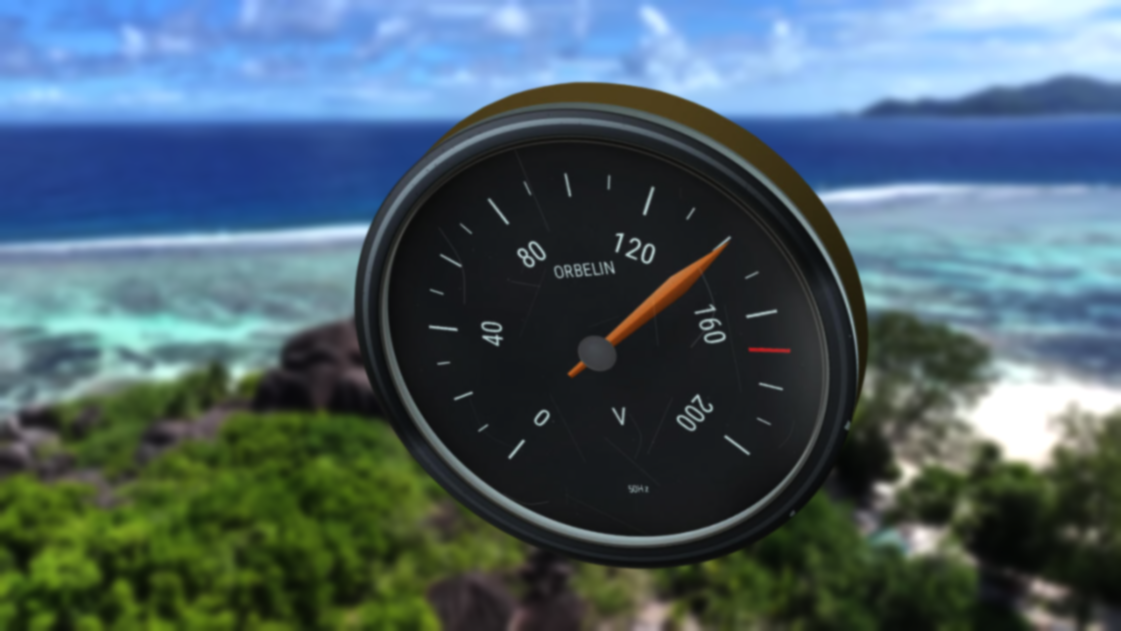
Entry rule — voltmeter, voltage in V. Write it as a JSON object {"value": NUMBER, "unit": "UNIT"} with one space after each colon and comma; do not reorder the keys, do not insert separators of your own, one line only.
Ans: {"value": 140, "unit": "V"}
